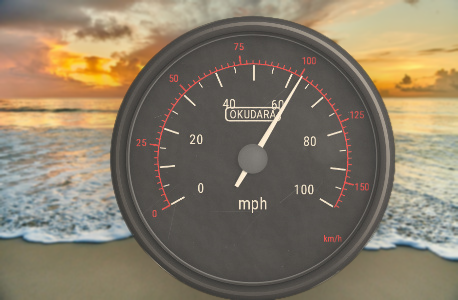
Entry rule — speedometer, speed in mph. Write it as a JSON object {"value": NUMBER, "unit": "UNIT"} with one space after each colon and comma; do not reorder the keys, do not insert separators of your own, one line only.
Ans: {"value": 62.5, "unit": "mph"}
